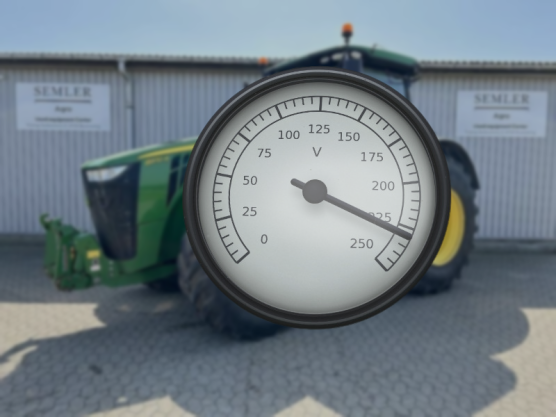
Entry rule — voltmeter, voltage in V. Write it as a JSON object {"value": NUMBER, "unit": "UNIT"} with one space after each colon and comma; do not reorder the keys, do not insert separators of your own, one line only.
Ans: {"value": 230, "unit": "V"}
